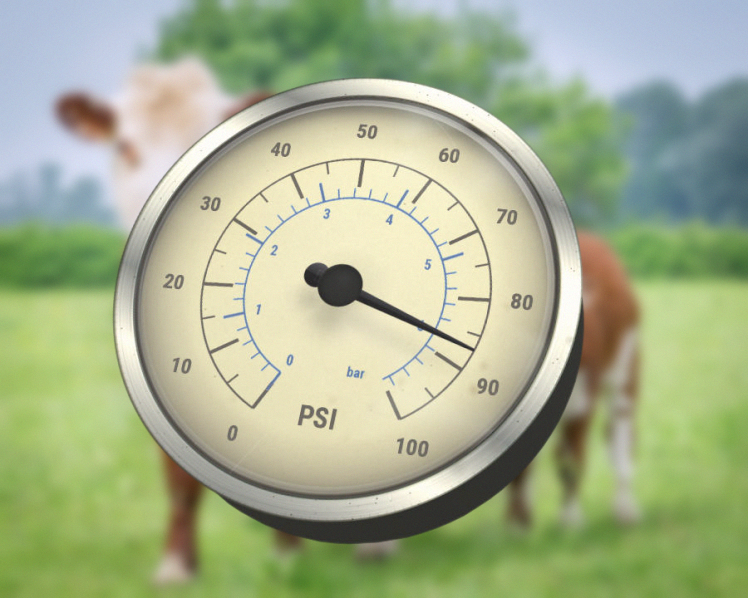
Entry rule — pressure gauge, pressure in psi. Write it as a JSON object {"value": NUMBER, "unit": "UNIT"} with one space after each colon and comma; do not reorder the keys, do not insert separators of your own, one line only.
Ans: {"value": 87.5, "unit": "psi"}
